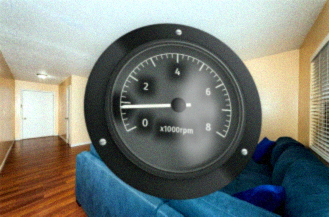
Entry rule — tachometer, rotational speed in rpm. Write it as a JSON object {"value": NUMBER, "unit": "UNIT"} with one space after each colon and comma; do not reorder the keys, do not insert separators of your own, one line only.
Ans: {"value": 800, "unit": "rpm"}
